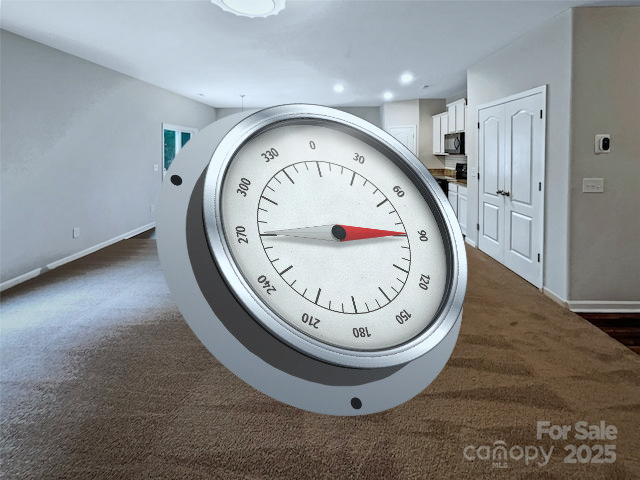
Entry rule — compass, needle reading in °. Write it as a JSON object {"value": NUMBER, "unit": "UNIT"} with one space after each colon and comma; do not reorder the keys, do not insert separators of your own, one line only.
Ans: {"value": 90, "unit": "°"}
